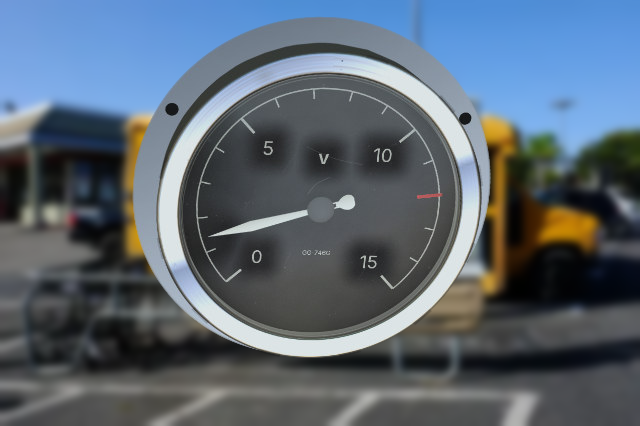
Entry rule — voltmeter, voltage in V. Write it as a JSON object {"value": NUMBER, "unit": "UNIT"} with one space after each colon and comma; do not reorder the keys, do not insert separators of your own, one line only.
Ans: {"value": 1.5, "unit": "V"}
